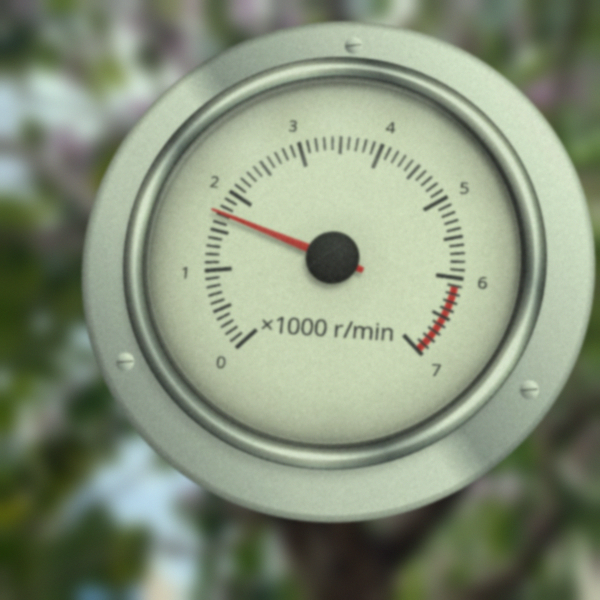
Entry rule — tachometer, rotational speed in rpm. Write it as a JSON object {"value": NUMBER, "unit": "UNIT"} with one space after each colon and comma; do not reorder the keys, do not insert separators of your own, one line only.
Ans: {"value": 1700, "unit": "rpm"}
